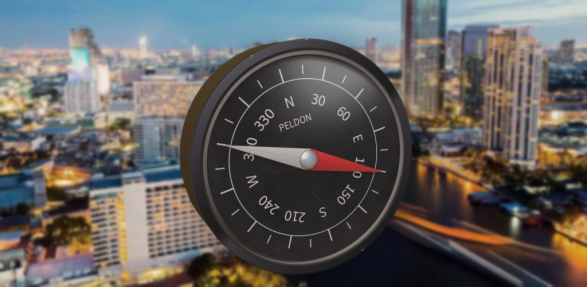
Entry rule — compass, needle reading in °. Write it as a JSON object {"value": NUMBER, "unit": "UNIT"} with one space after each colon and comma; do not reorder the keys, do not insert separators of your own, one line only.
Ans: {"value": 120, "unit": "°"}
